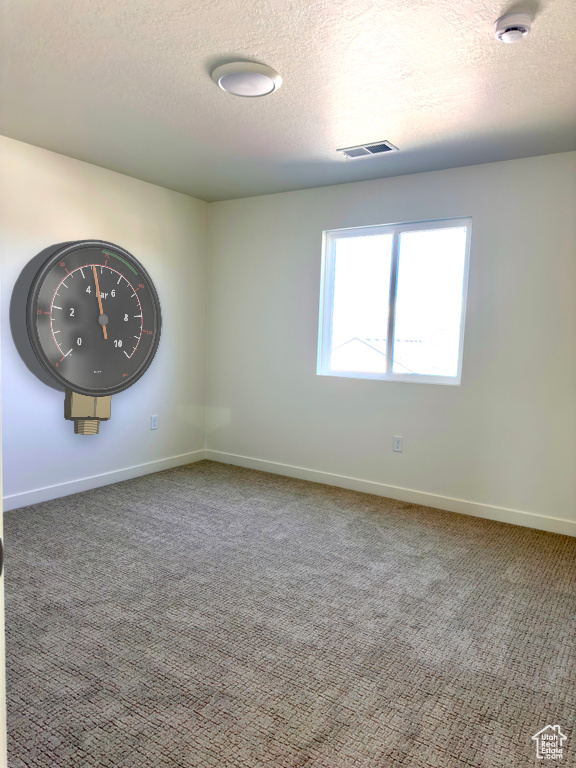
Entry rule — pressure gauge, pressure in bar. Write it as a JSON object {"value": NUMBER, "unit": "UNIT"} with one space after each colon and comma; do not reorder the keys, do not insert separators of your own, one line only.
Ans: {"value": 4.5, "unit": "bar"}
